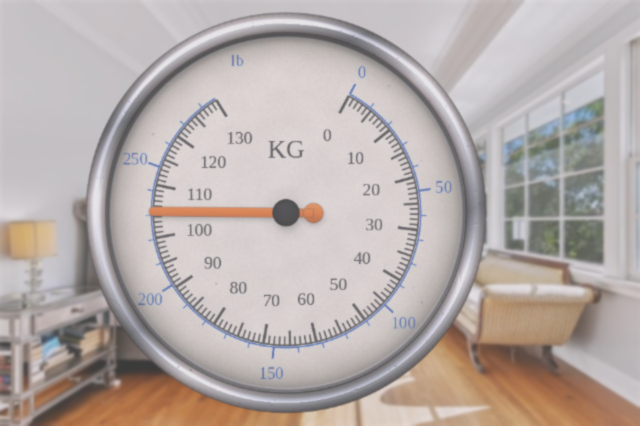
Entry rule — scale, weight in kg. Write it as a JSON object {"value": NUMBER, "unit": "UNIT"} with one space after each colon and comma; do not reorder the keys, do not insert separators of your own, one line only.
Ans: {"value": 105, "unit": "kg"}
